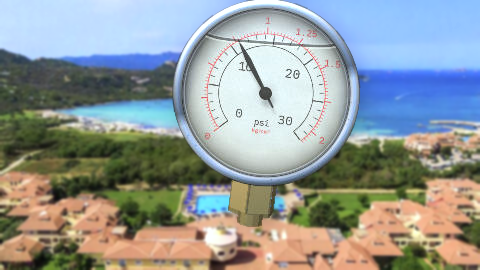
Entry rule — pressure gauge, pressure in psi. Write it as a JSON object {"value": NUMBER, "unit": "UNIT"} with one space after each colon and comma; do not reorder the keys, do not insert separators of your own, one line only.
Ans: {"value": 11, "unit": "psi"}
